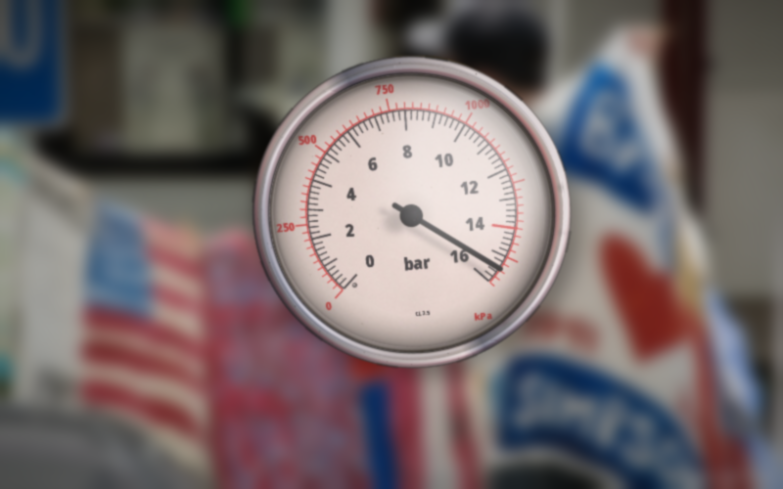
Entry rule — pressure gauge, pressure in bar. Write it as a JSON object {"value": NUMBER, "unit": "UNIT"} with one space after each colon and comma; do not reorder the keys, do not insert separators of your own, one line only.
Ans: {"value": 15.4, "unit": "bar"}
